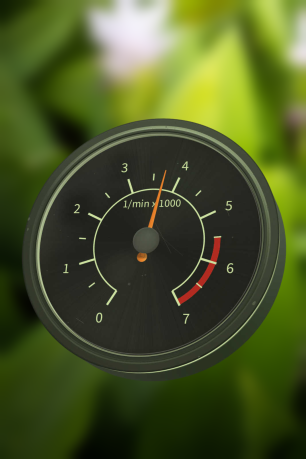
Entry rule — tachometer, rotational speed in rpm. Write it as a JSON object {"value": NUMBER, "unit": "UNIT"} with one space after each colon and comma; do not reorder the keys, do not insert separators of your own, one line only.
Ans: {"value": 3750, "unit": "rpm"}
